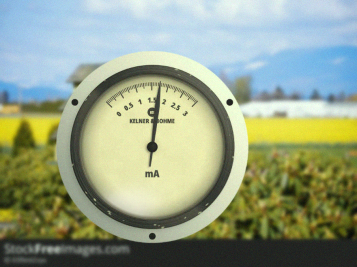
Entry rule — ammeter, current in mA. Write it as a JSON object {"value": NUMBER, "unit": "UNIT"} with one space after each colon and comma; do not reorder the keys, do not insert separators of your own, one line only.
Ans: {"value": 1.75, "unit": "mA"}
